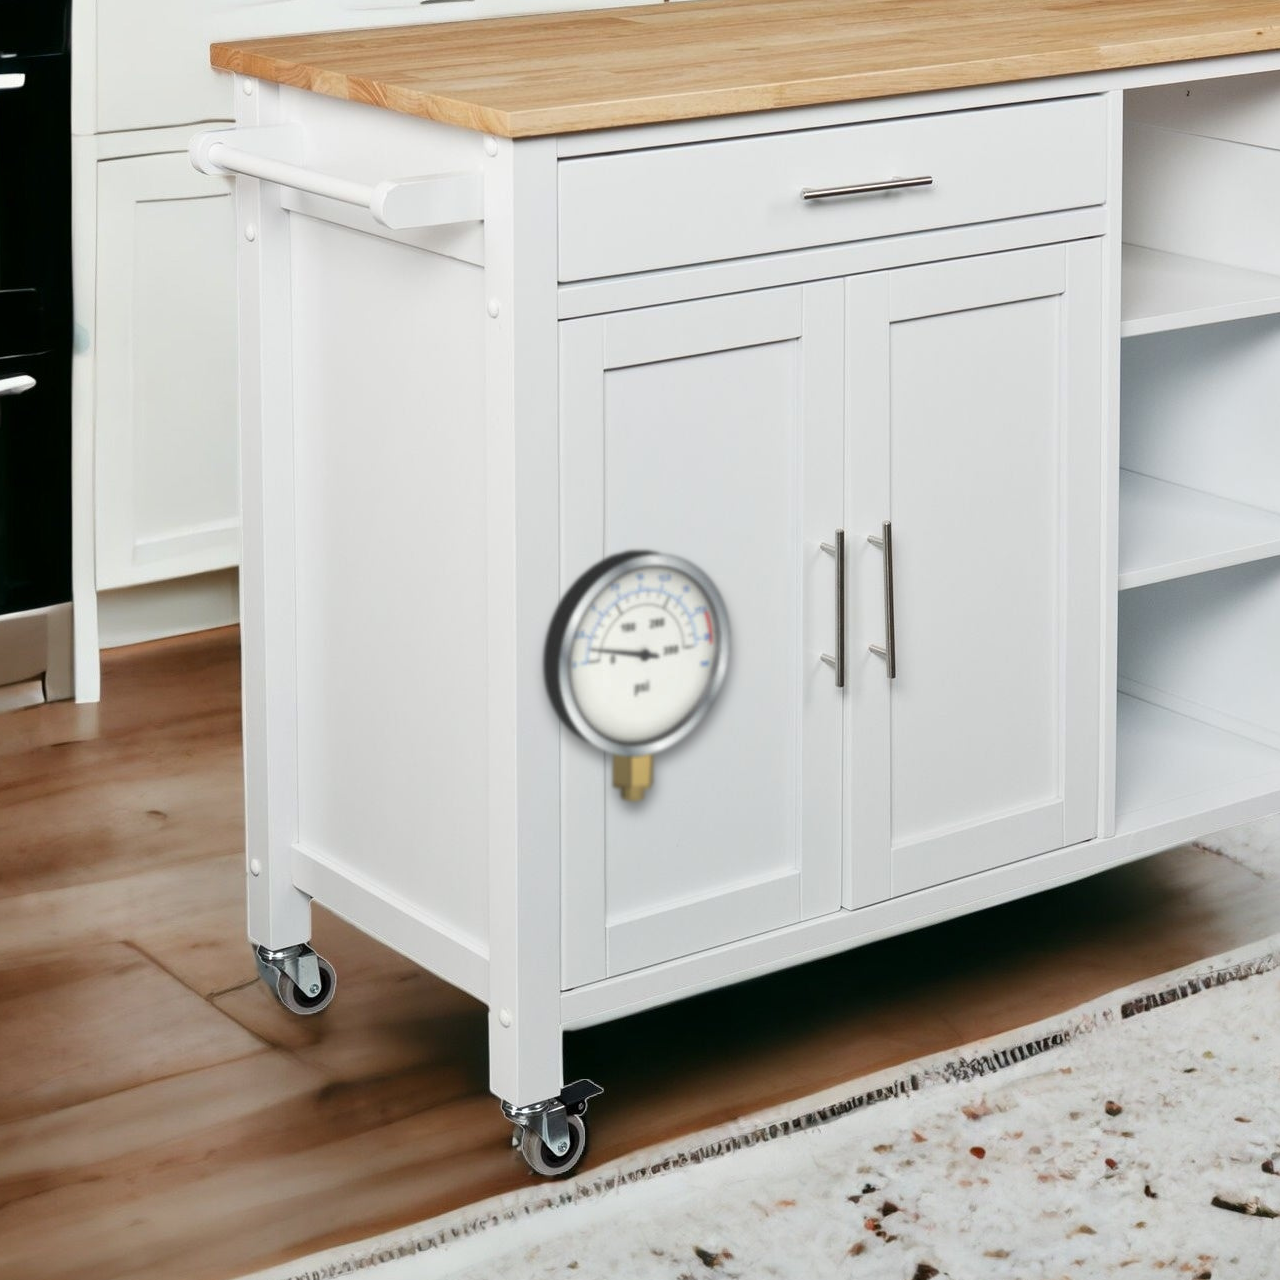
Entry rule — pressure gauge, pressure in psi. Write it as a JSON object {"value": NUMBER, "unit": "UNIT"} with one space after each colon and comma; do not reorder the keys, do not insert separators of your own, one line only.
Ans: {"value": 20, "unit": "psi"}
